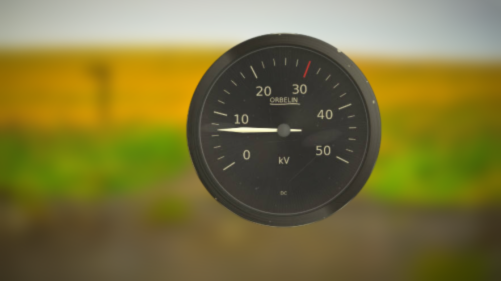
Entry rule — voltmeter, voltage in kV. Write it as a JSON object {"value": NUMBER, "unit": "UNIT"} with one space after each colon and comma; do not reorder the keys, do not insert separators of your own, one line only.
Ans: {"value": 7, "unit": "kV"}
